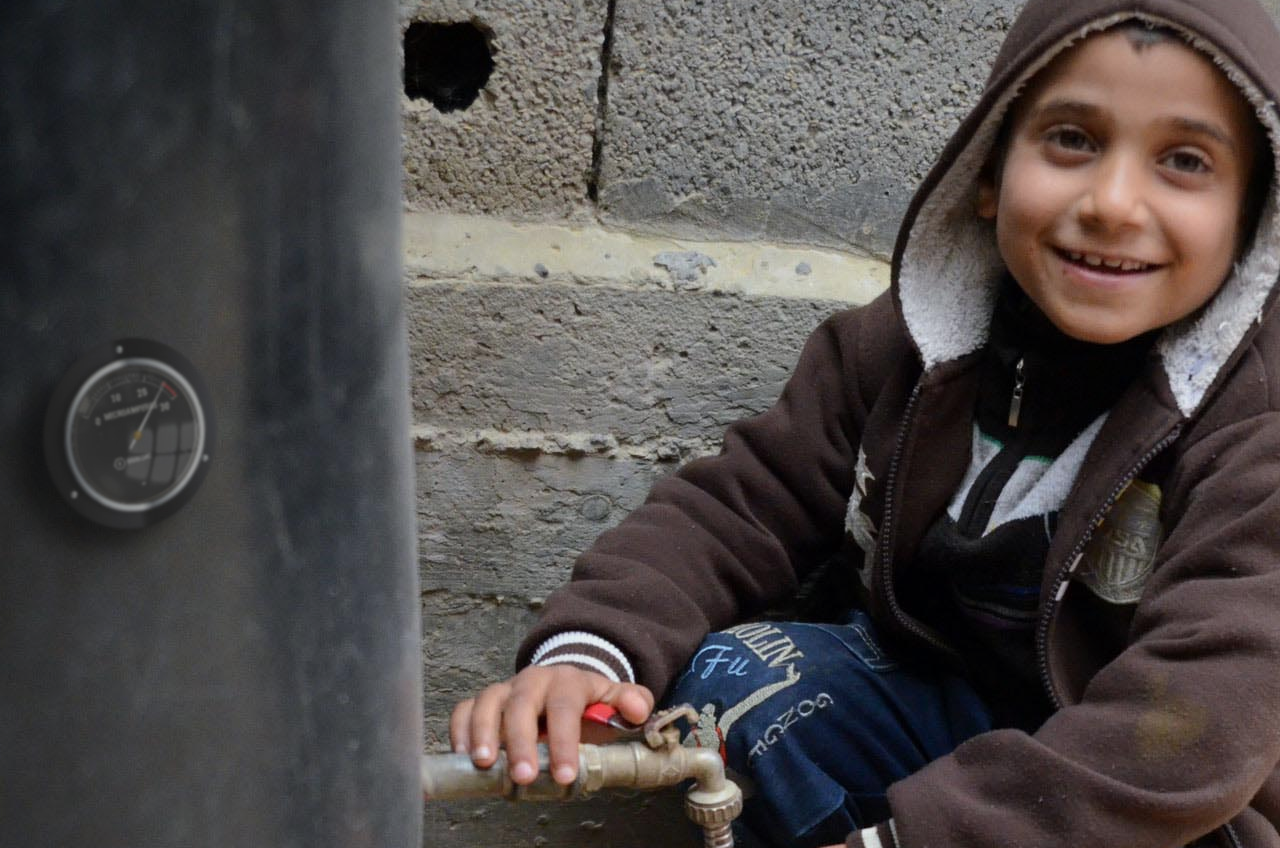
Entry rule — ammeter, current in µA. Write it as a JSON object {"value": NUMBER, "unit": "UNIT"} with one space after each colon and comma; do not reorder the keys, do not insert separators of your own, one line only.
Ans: {"value": 25, "unit": "µA"}
